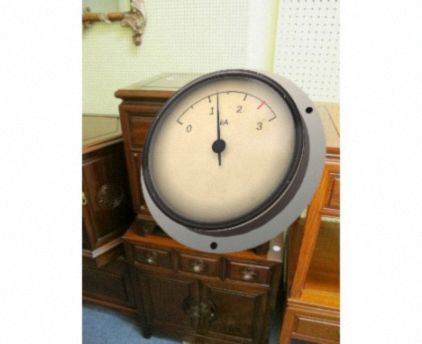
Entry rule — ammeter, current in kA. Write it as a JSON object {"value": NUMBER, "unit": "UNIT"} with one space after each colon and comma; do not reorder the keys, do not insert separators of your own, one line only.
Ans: {"value": 1.25, "unit": "kA"}
